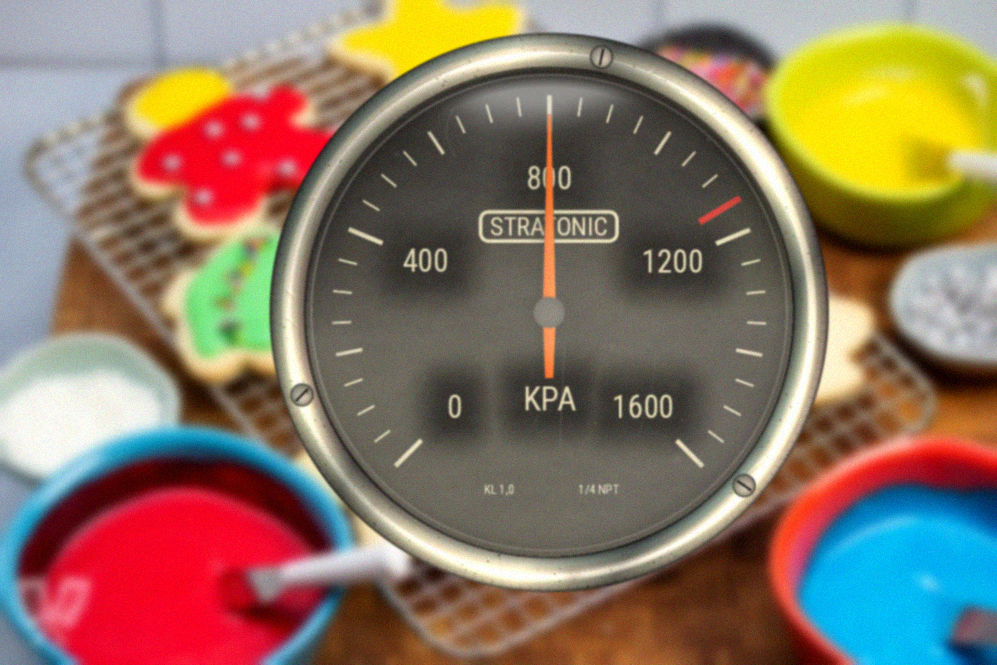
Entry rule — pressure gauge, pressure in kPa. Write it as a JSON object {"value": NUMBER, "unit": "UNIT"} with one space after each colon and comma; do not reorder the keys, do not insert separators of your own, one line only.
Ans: {"value": 800, "unit": "kPa"}
